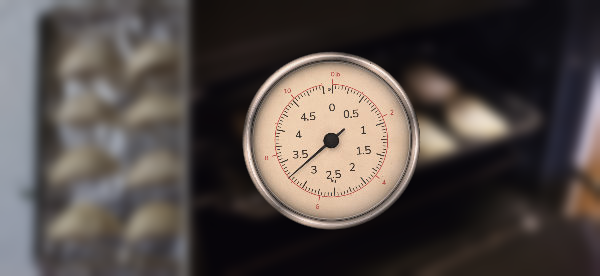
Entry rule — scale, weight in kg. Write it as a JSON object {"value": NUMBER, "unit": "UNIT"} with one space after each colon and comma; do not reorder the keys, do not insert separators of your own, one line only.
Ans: {"value": 3.25, "unit": "kg"}
